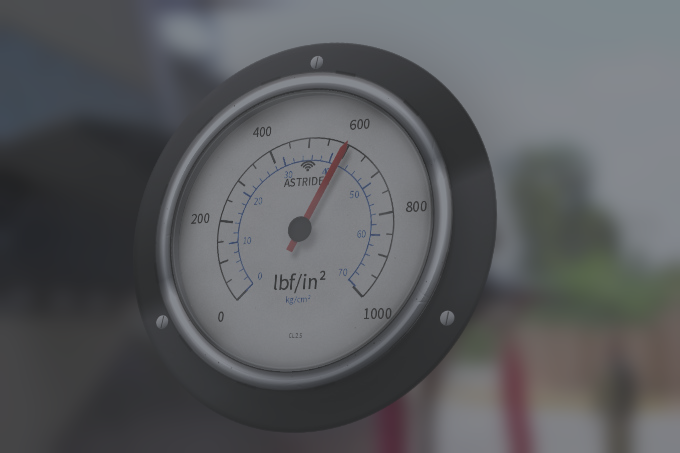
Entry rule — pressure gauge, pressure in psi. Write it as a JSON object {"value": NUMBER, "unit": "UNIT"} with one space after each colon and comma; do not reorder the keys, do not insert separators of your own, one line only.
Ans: {"value": 600, "unit": "psi"}
